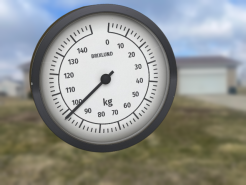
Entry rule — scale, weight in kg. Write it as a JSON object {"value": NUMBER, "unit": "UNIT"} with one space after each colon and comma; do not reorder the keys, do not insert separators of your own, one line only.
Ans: {"value": 98, "unit": "kg"}
